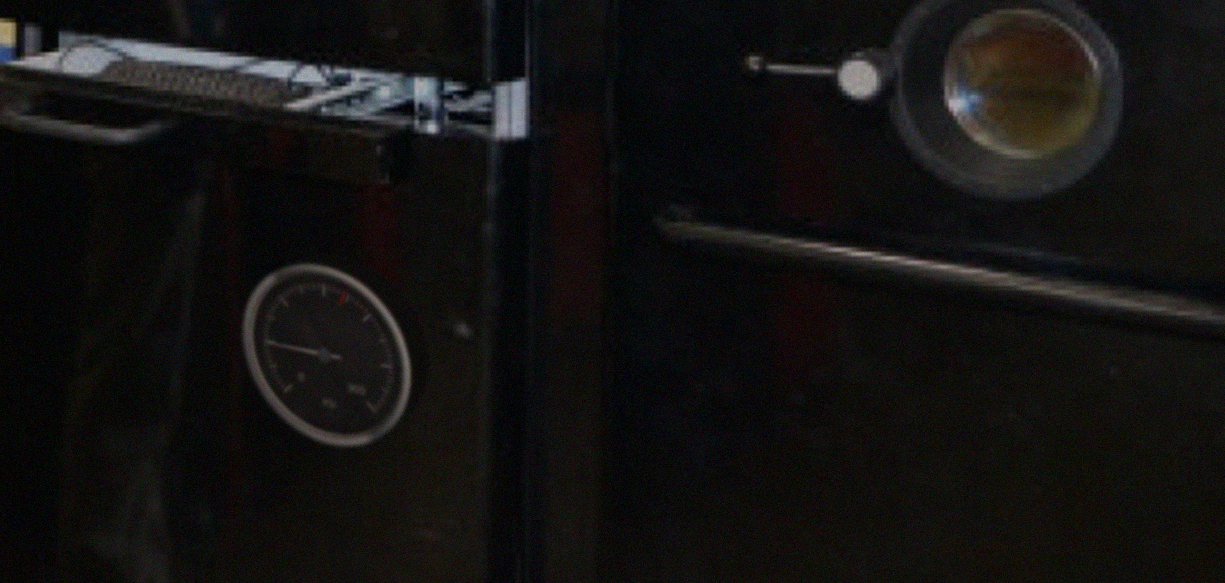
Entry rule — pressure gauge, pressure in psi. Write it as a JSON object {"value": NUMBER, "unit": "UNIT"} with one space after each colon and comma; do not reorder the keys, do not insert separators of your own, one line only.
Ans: {"value": 50, "unit": "psi"}
